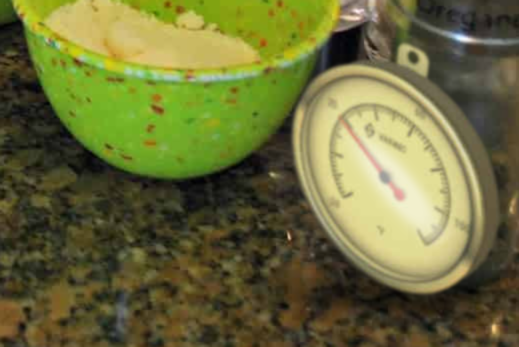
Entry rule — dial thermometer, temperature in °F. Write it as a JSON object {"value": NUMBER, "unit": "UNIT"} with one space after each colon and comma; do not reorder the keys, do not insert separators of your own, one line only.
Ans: {"value": 20, "unit": "°F"}
